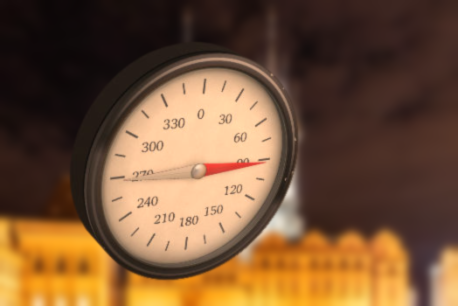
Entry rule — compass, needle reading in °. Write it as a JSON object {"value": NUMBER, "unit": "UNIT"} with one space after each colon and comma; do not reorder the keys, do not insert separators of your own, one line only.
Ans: {"value": 90, "unit": "°"}
